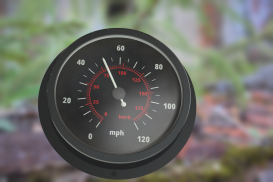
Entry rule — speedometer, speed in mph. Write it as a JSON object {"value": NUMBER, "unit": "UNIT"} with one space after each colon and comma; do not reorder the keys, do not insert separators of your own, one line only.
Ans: {"value": 50, "unit": "mph"}
